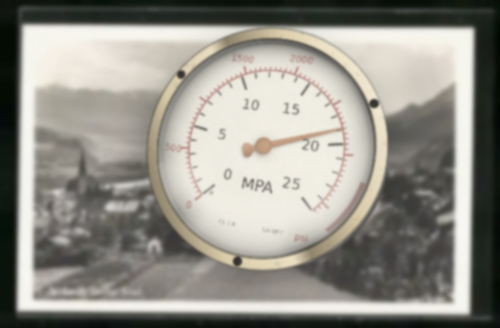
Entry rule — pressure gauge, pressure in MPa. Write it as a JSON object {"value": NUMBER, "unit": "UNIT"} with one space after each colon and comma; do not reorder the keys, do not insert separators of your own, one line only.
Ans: {"value": 19, "unit": "MPa"}
